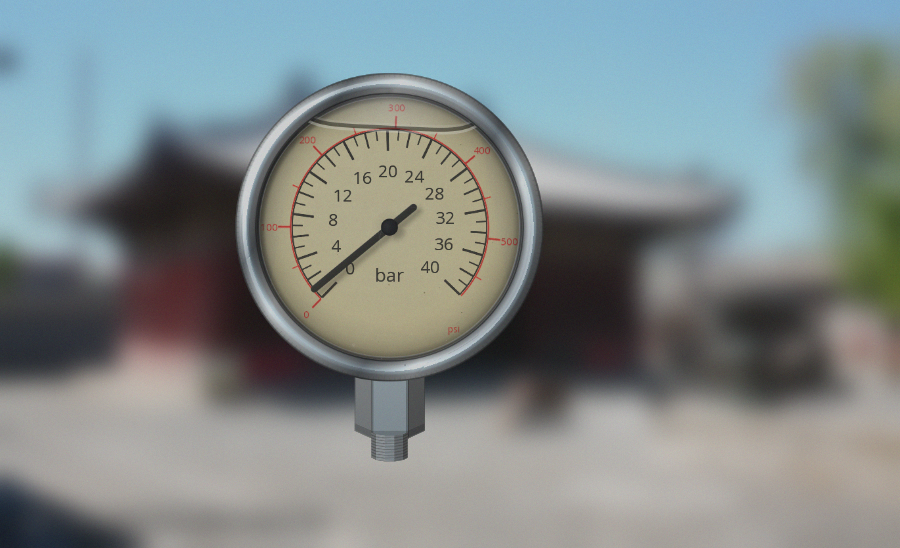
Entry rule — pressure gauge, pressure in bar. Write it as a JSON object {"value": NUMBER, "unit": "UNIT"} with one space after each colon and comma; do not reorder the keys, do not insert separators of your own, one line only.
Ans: {"value": 1, "unit": "bar"}
